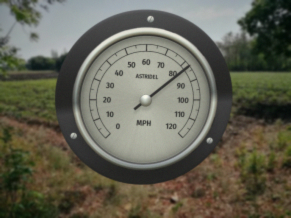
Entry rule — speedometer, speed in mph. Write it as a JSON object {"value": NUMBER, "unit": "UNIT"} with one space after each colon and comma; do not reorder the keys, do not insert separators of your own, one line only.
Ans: {"value": 82.5, "unit": "mph"}
